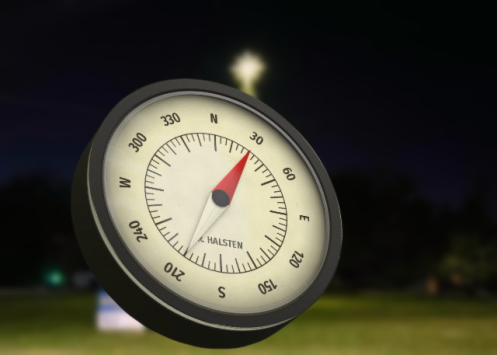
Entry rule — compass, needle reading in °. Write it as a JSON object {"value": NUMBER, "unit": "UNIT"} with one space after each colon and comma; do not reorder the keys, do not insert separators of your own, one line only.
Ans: {"value": 30, "unit": "°"}
